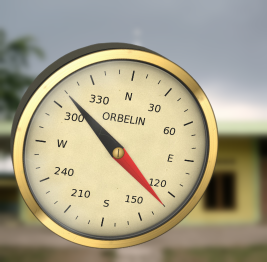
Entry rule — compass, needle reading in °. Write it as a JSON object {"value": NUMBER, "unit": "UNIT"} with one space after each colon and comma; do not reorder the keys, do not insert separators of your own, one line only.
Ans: {"value": 130, "unit": "°"}
